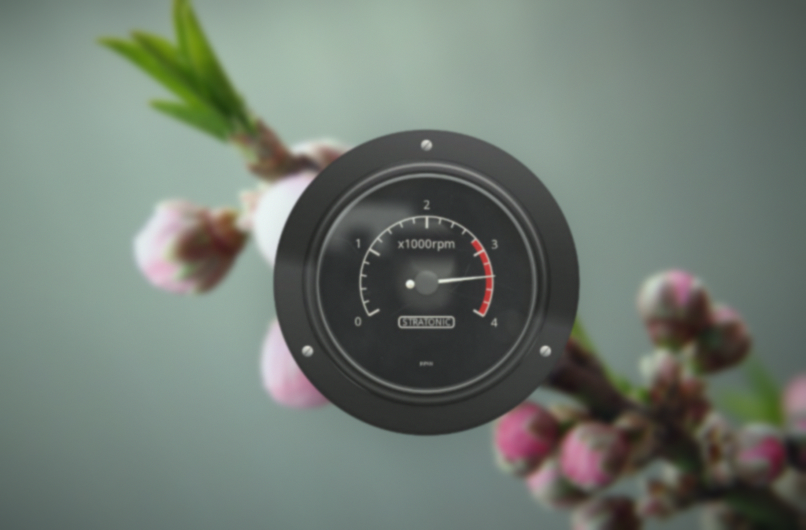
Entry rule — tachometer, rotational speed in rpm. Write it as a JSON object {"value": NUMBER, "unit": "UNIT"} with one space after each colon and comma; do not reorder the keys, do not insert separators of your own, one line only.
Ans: {"value": 3400, "unit": "rpm"}
